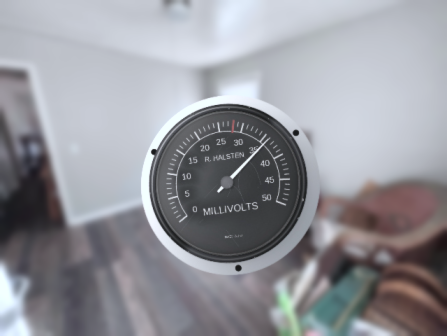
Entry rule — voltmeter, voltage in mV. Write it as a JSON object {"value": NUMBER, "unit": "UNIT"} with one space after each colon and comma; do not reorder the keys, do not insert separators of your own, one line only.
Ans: {"value": 36, "unit": "mV"}
